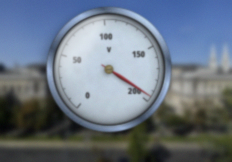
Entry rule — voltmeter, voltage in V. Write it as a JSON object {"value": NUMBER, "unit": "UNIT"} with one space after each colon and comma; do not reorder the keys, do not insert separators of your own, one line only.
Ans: {"value": 195, "unit": "V"}
